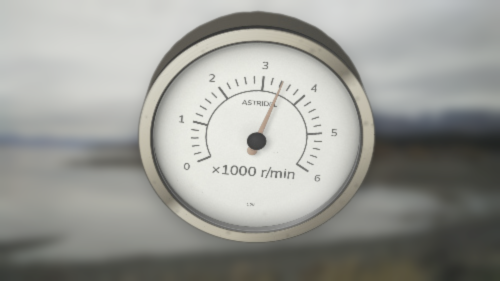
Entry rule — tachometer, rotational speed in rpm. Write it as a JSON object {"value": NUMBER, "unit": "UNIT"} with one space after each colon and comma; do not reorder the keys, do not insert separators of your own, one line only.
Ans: {"value": 3400, "unit": "rpm"}
